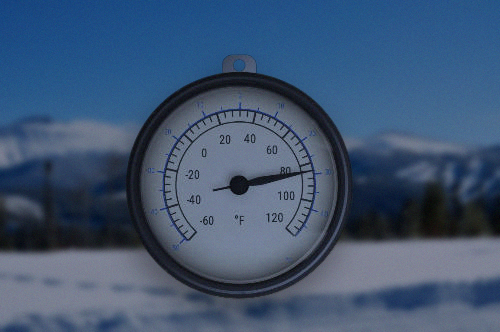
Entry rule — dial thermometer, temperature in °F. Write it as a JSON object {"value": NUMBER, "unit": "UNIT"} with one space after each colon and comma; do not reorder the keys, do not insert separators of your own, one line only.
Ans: {"value": 84, "unit": "°F"}
